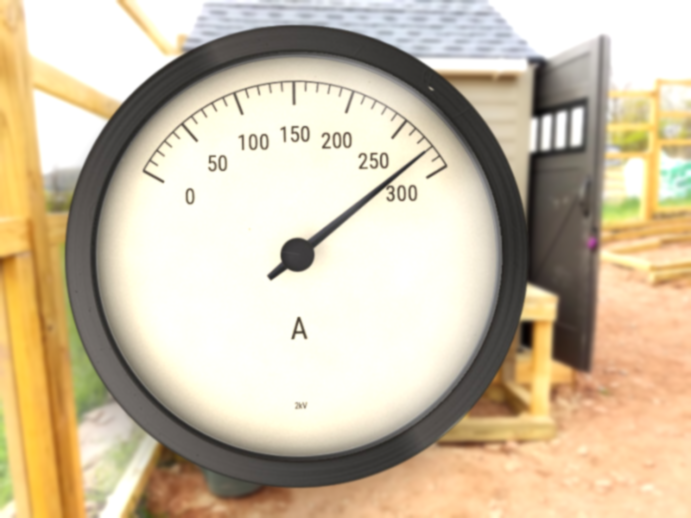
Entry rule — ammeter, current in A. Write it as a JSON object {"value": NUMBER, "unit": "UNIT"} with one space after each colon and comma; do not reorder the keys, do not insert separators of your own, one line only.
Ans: {"value": 280, "unit": "A"}
